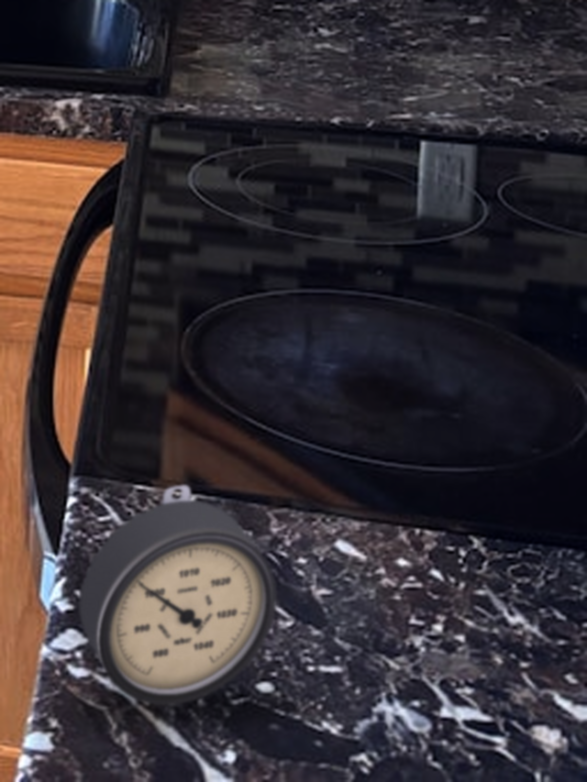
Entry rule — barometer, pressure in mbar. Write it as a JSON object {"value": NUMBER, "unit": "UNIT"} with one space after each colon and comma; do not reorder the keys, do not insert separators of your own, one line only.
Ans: {"value": 1000, "unit": "mbar"}
